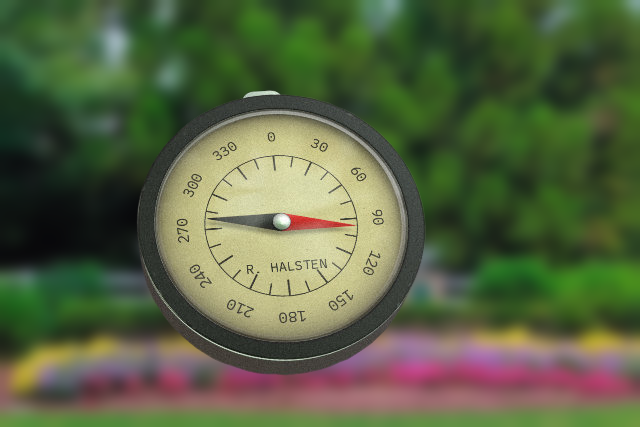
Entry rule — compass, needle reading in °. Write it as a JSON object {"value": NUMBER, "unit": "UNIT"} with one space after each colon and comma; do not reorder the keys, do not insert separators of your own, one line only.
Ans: {"value": 97.5, "unit": "°"}
